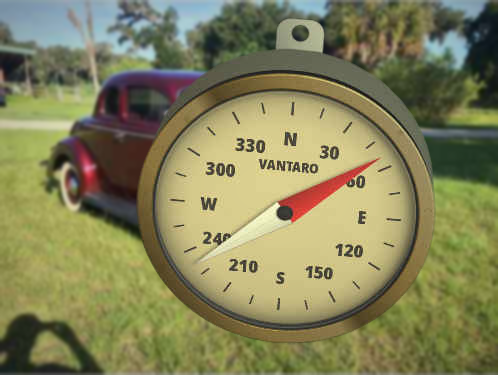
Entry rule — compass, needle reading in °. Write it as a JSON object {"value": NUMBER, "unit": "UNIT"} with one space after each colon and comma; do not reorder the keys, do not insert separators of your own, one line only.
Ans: {"value": 52.5, "unit": "°"}
